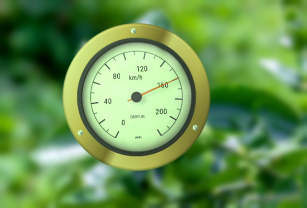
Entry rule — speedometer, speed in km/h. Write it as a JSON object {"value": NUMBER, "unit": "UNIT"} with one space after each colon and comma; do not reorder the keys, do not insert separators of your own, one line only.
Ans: {"value": 160, "unit": "km/h"}
